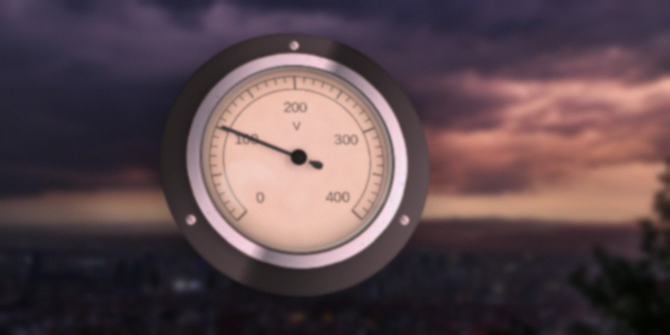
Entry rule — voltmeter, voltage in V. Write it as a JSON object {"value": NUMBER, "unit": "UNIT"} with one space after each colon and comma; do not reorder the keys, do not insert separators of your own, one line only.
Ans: {"value": 100, "unit": "V"}
